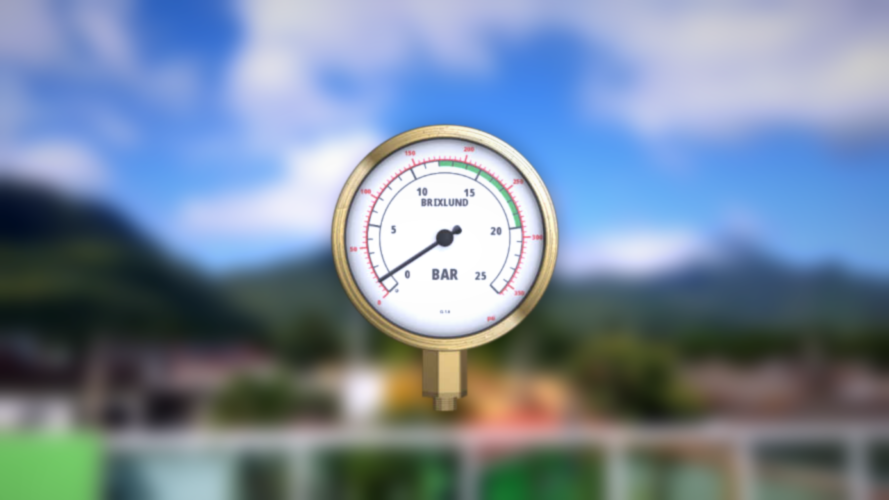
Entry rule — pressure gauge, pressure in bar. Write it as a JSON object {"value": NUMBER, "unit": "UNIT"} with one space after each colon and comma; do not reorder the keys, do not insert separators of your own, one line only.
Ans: {"value": 1, "unit": "bar"}
